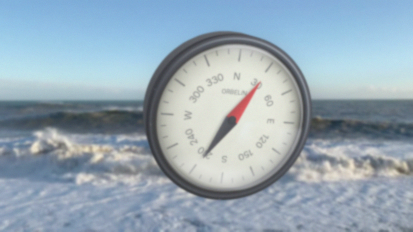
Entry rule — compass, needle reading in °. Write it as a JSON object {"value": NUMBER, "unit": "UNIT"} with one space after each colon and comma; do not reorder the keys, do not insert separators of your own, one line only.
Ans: {"value": 30, "unit": "°"}
